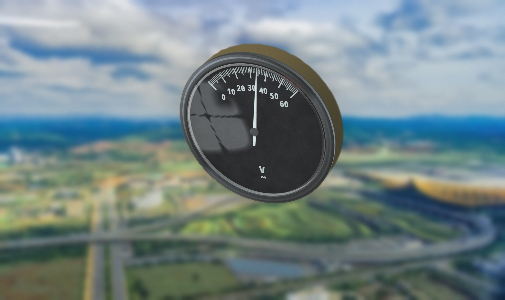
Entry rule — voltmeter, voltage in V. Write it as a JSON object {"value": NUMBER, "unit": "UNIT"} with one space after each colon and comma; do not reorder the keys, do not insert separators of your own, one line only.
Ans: {"value": 35, "unit": "V"}
